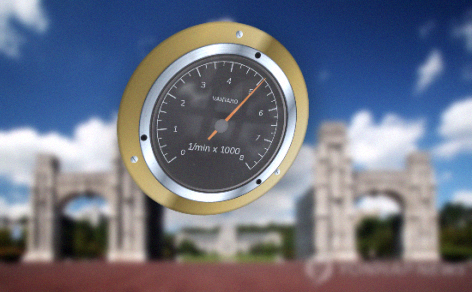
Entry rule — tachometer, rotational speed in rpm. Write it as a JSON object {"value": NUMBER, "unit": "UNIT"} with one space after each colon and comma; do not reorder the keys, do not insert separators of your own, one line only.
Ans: {"value": 5000, "unit": "rpm"}
